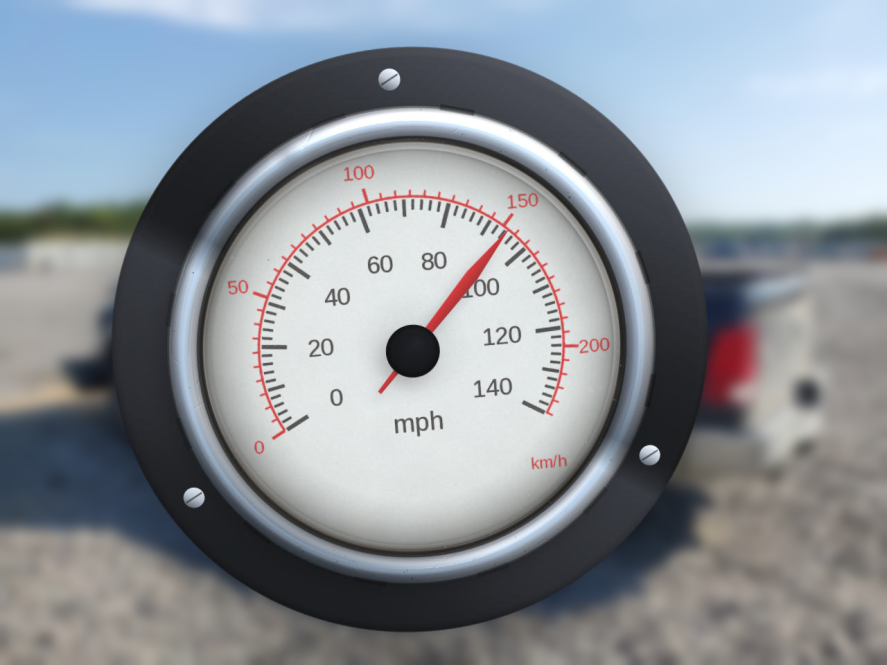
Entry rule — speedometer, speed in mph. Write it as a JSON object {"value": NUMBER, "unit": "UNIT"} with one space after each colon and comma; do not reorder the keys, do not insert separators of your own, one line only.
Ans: {"value": 94, "unit": "mph"}
